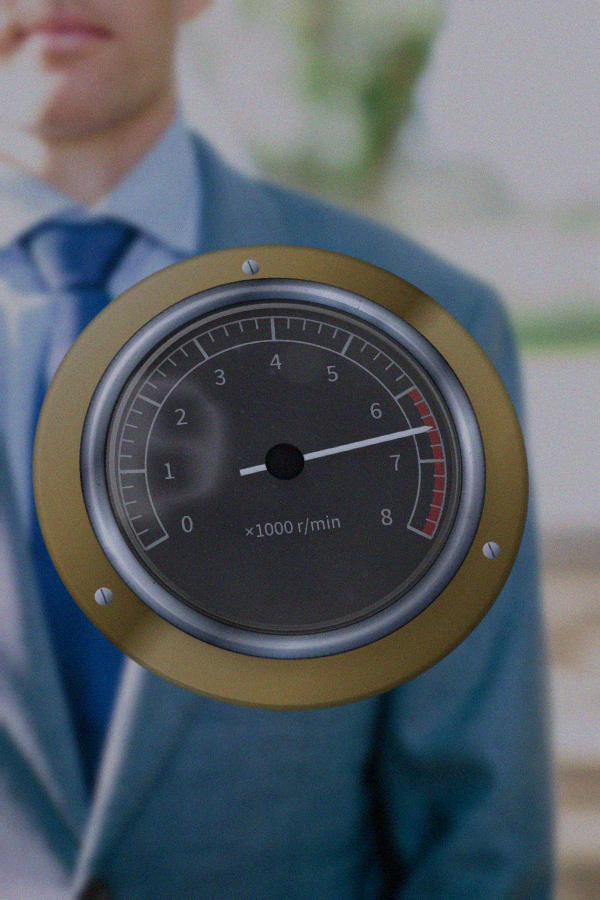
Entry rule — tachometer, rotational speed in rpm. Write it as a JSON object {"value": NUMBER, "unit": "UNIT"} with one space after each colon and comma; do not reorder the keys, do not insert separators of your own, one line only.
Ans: {"value": 6600, "unit": "rpm"}
